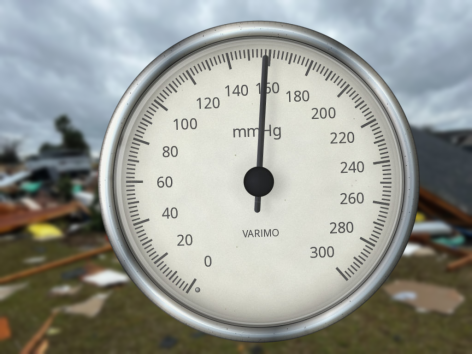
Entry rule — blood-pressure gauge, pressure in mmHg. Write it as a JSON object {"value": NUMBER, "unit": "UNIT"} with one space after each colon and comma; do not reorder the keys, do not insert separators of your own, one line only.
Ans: {"value": 158, "unit": "mmHg"}
